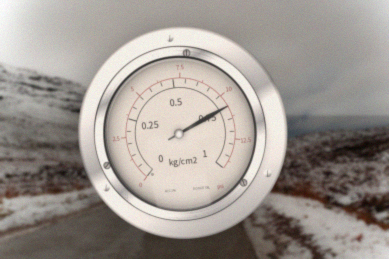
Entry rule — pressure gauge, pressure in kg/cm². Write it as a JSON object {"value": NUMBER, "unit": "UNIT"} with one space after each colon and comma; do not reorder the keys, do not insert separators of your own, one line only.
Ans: {"value": 0.75, "unit": "kg/cm²"}
